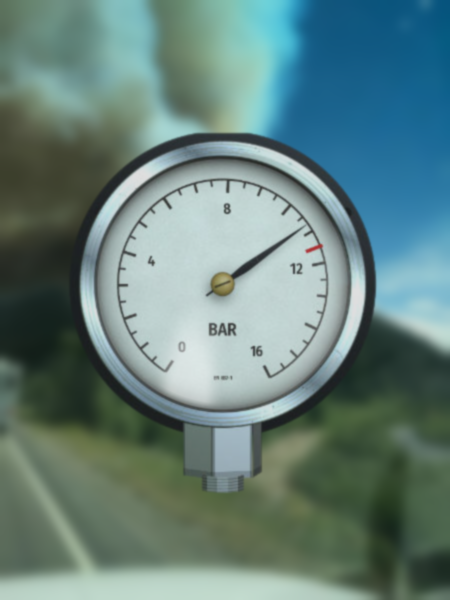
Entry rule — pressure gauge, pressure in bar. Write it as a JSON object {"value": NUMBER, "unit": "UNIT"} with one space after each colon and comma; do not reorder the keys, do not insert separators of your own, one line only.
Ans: {"value": 10.75, "unit": "bar"}
